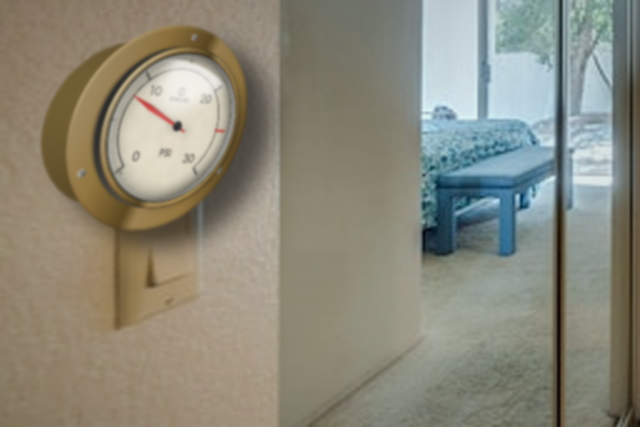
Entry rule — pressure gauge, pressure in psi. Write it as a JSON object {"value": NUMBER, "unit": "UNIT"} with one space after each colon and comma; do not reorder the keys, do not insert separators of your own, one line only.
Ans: {"value": 7.5, "unit": "psi"}
